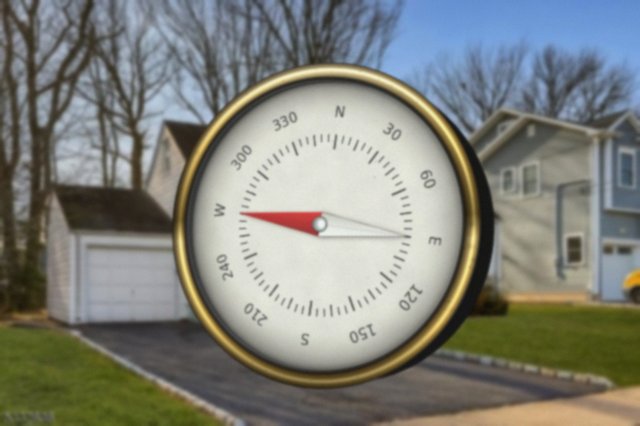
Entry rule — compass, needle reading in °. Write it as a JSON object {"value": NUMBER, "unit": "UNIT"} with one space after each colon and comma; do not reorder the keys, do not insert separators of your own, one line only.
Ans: {"value": 270, "unit": "°"}
